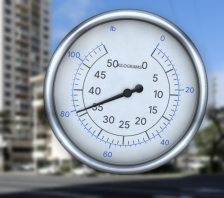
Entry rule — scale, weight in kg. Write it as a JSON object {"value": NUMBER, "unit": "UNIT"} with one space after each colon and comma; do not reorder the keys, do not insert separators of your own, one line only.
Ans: {"value": 36, "unit": "kg"}
